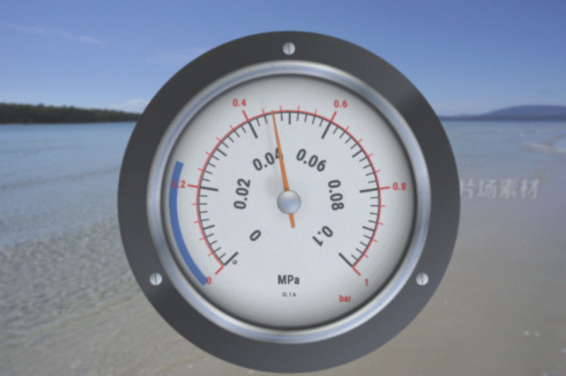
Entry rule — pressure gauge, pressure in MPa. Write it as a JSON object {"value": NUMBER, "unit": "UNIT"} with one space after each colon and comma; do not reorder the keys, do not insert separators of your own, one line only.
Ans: {"value": 0.046, "unit": "MPa"}
